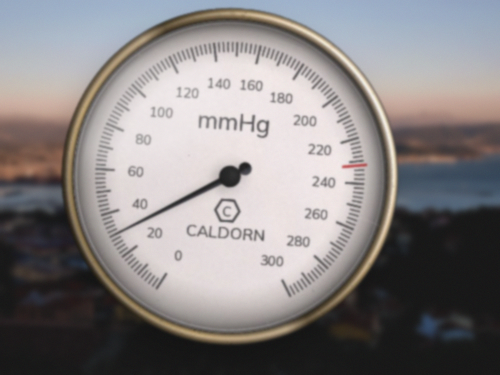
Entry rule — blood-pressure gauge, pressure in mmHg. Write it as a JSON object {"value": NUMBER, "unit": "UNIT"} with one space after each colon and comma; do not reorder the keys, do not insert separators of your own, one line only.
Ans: {"value": 30, "unit": "mmHg"}
